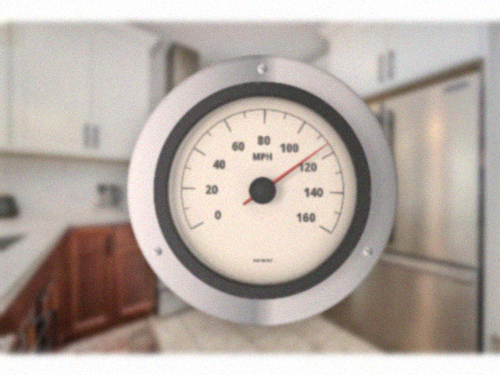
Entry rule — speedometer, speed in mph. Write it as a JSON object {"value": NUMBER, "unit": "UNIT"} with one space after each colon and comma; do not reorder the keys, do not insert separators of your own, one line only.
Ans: {"value": 115, "unit": "mph"}
